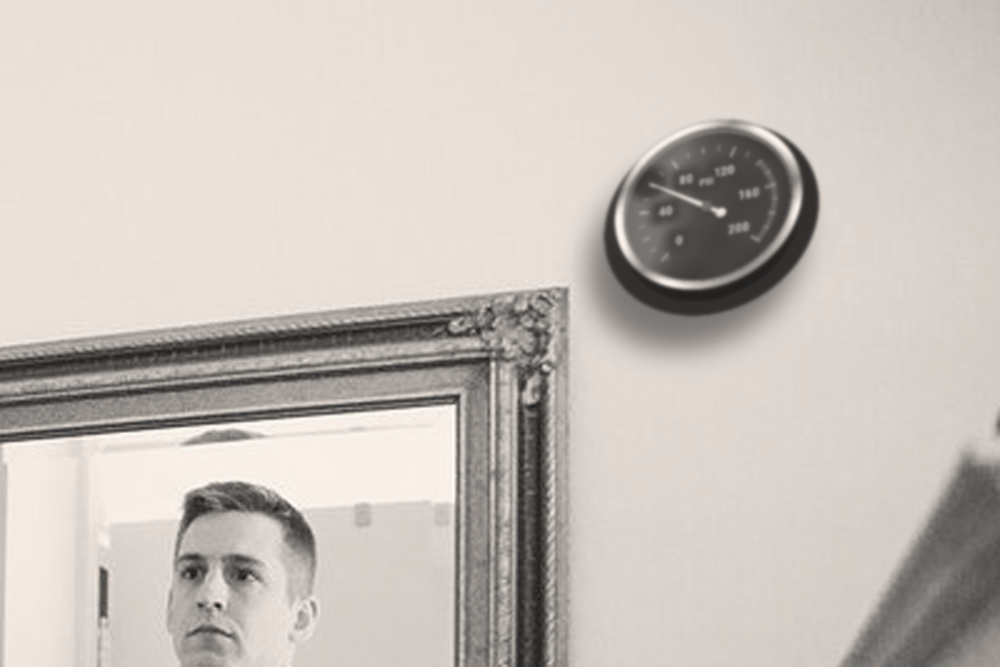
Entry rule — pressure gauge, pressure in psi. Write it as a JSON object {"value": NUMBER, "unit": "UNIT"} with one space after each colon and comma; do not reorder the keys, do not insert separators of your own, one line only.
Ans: {"value": 60, "unit": "psi"}
